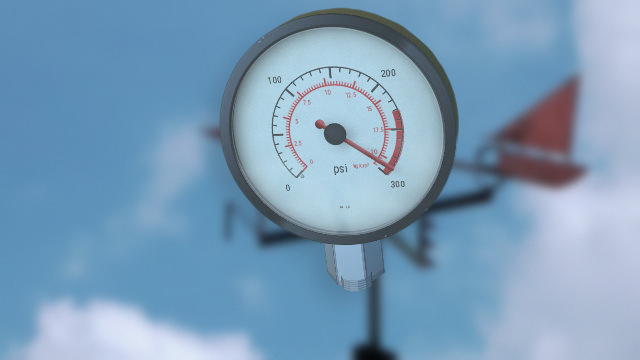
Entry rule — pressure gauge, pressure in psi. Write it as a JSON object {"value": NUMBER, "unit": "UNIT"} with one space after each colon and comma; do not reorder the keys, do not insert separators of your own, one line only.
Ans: {"value": 290, "unit": "psi"}
